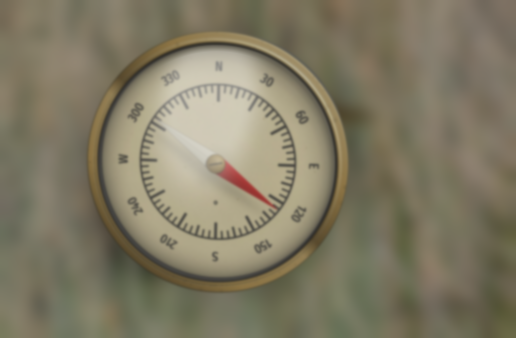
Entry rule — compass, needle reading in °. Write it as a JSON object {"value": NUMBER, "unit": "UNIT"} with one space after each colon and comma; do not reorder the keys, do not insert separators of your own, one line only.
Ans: {"value": 125, "unit": "°"}
